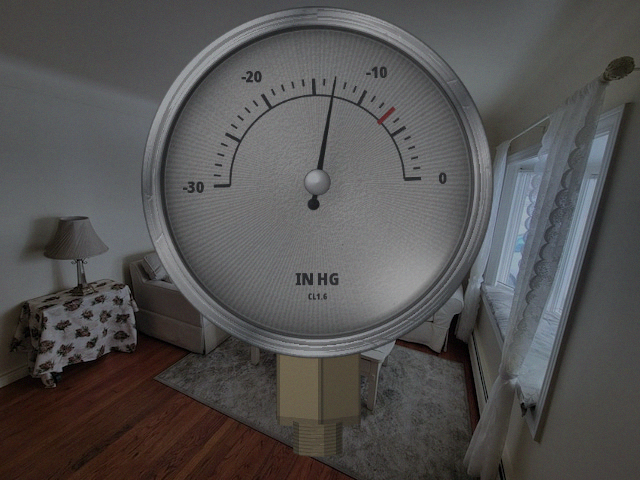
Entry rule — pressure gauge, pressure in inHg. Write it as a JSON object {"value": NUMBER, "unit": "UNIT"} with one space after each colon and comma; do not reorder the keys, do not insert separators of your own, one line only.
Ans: {"value": -13, "unit": "inHg"}
